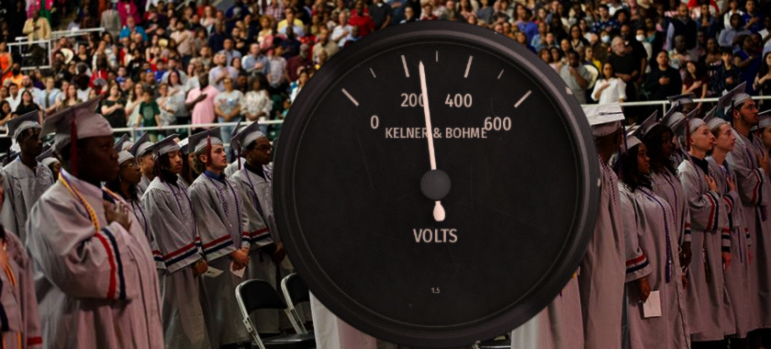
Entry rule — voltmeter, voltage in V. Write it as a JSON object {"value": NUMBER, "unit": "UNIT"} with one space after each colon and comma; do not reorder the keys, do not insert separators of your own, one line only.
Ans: {"value": 250, "unit": "V"}
